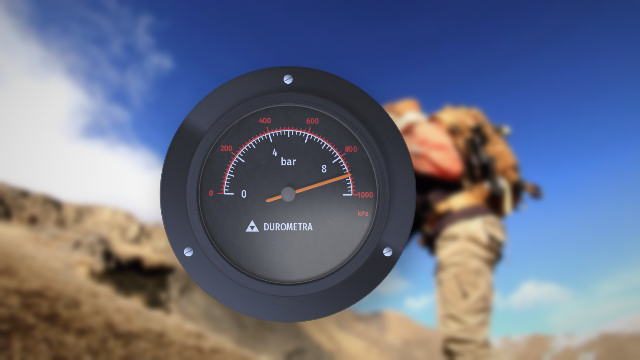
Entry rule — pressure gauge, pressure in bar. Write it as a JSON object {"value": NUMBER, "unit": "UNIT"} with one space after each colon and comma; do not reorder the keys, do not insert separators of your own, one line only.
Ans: {"value": 9, "unit": "bar"}
